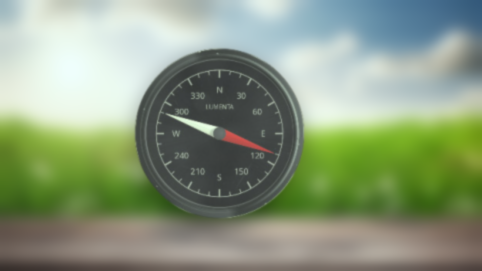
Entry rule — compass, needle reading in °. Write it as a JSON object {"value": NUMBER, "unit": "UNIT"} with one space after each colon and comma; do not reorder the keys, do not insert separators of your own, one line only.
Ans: {"value": 110, "unit": "°"}
